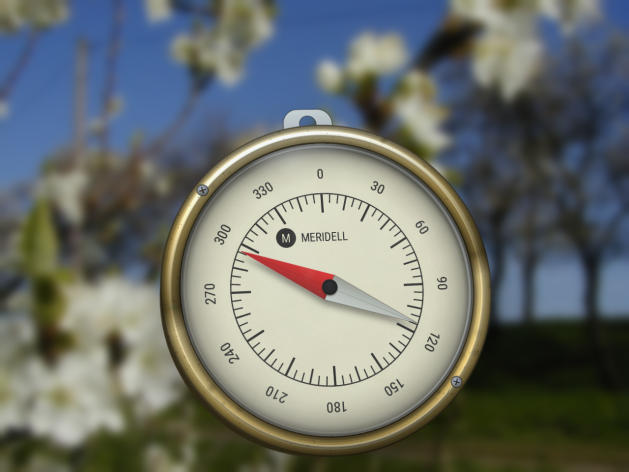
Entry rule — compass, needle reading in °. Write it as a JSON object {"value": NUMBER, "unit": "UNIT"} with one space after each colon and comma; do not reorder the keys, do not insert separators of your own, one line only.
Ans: {"value": 295, "unit": "°"}
